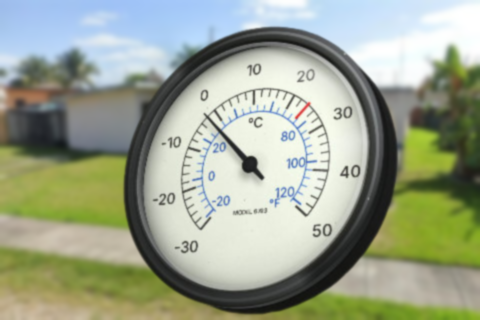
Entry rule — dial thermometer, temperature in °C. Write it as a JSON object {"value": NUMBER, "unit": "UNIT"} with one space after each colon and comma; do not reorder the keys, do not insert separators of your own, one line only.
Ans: {"value": -2, "unit": "°C"}
